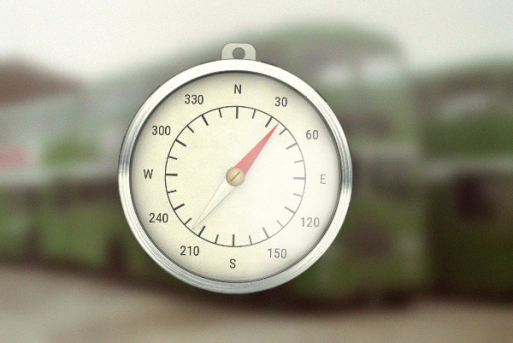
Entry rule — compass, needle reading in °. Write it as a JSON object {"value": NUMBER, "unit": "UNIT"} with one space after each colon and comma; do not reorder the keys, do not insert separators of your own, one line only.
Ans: {"value": 37.5, "unit": "°"}
